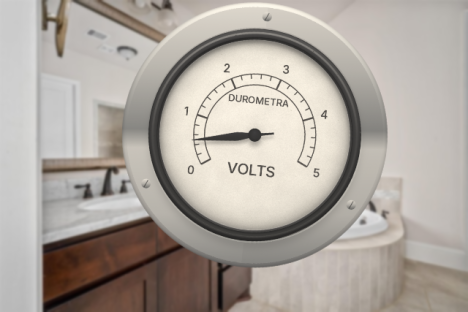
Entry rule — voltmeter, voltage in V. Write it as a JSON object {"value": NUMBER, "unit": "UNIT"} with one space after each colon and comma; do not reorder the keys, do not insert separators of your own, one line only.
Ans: {"value": 0.5, "unit": "V"}
